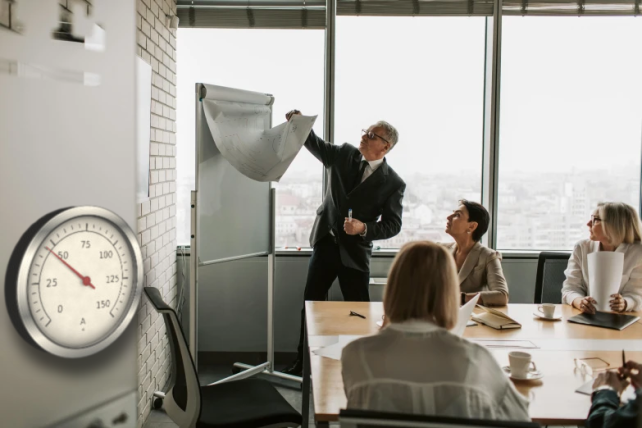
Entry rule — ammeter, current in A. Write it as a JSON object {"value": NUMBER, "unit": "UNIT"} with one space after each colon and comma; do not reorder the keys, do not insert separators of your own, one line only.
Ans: {"value": 45, "unit": "A"}
